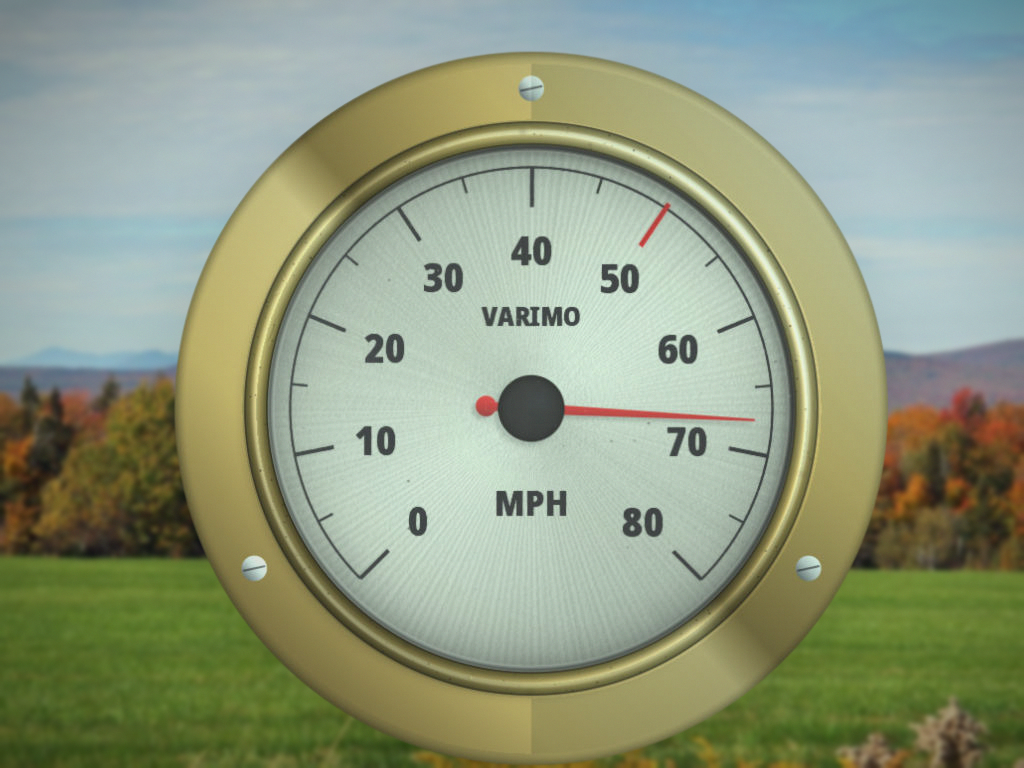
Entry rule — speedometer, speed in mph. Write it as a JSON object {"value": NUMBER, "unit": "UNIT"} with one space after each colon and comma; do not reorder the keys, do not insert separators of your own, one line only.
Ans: {"value": 67.5, "unit": "mph"}
